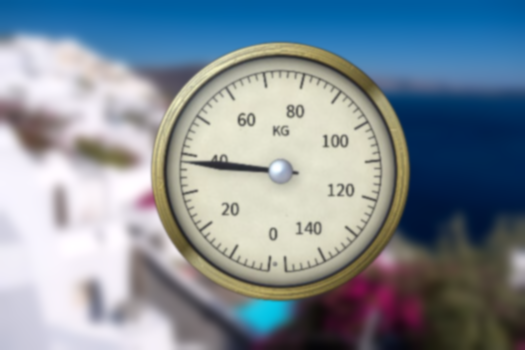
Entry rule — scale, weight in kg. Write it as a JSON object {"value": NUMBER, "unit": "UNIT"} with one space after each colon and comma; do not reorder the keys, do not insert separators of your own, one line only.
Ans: {"value": 38, "unit": "kg"}
